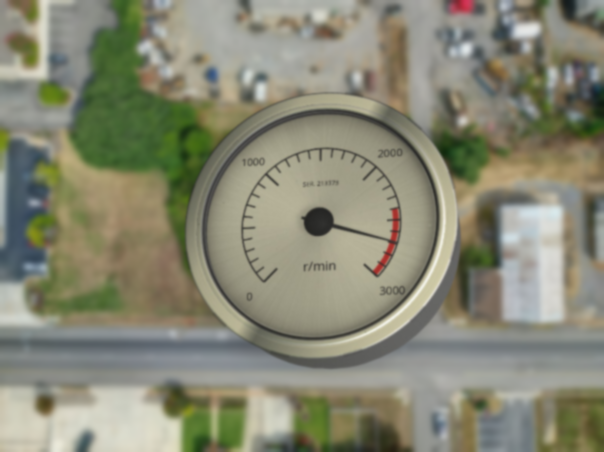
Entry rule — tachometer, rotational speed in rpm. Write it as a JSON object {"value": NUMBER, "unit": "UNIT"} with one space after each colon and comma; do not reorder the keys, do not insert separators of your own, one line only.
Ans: {"value": 2700, "unit": "rpm"}
